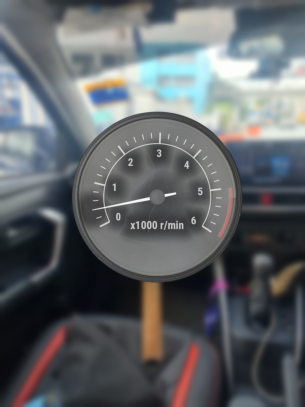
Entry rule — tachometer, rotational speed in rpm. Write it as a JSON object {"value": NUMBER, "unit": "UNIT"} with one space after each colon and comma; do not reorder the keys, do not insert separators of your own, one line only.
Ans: {"value": 400, "unit": "rpm"}
